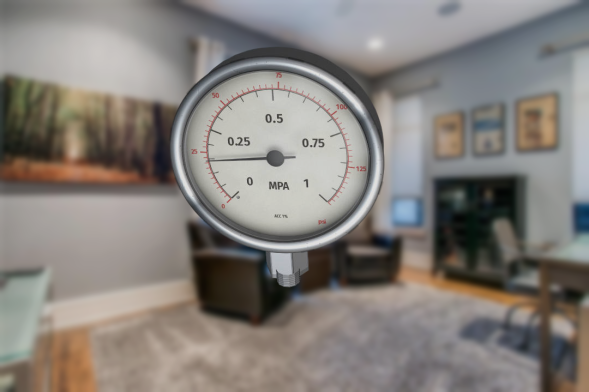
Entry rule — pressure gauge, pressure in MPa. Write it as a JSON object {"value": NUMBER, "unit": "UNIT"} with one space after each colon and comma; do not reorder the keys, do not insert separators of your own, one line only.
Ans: {"value": 0.15, "unit": "MPa"}
